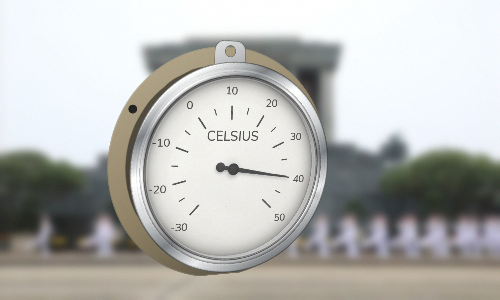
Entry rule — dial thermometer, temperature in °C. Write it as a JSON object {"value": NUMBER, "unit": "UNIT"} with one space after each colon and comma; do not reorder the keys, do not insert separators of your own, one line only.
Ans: {"value": 40, "unit": "°C"}
